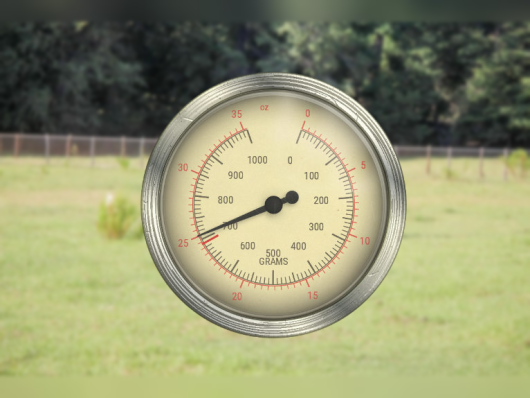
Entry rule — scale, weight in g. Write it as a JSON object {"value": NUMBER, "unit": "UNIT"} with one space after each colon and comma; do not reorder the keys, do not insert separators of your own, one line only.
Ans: {"value": 710, "unit": "g"}
